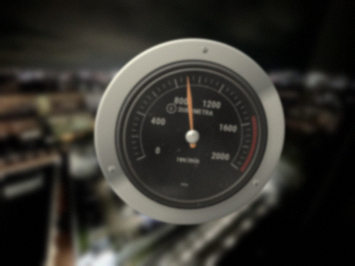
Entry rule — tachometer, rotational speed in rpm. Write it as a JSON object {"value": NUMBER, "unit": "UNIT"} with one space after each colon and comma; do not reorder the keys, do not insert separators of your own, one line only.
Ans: {"value": 900, "unit": "rpm"}
